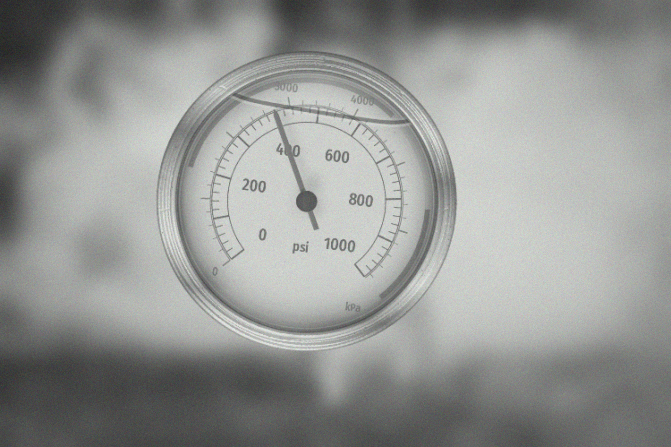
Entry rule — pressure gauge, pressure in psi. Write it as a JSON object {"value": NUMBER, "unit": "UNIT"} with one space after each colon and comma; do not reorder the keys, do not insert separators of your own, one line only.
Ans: {"value": 400, "unit": "psi"}
